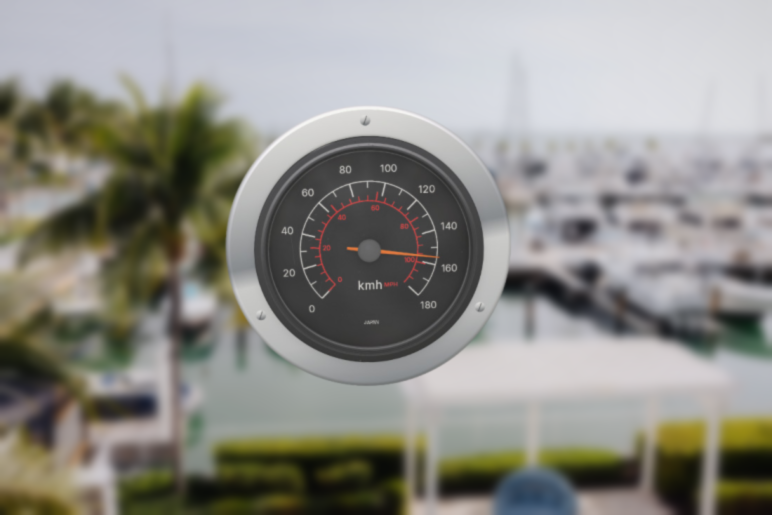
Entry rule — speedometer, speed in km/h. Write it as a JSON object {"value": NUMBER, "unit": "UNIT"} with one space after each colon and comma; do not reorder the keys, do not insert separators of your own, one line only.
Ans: {"value": 155, "unit": "km/h"}
